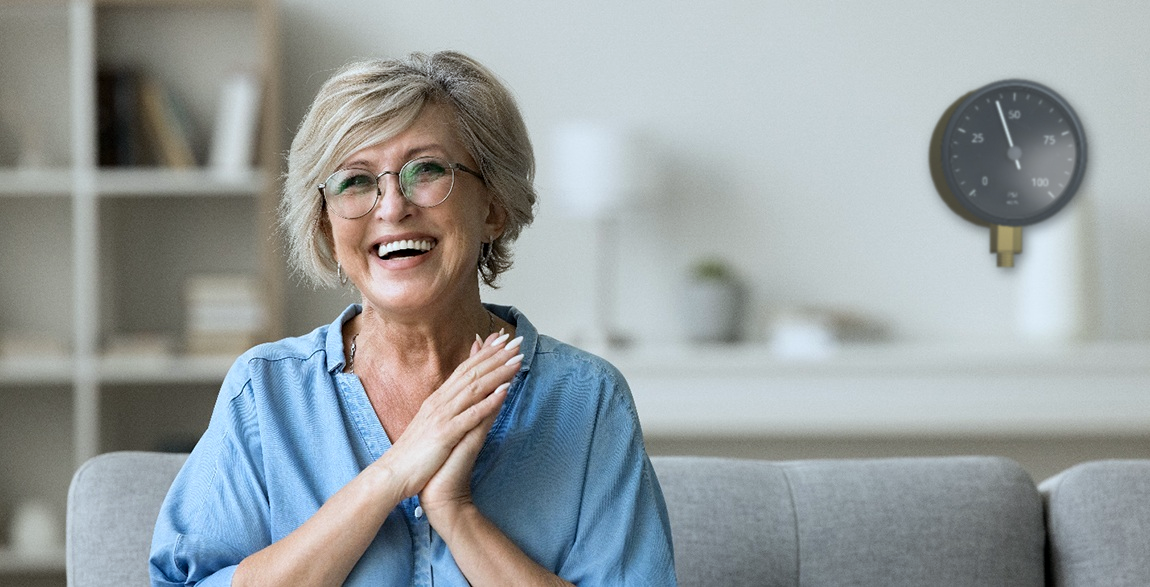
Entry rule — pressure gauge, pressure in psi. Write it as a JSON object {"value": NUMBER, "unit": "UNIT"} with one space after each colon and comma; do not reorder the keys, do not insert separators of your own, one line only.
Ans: {"value": 42.5, "unit": "psi"}
